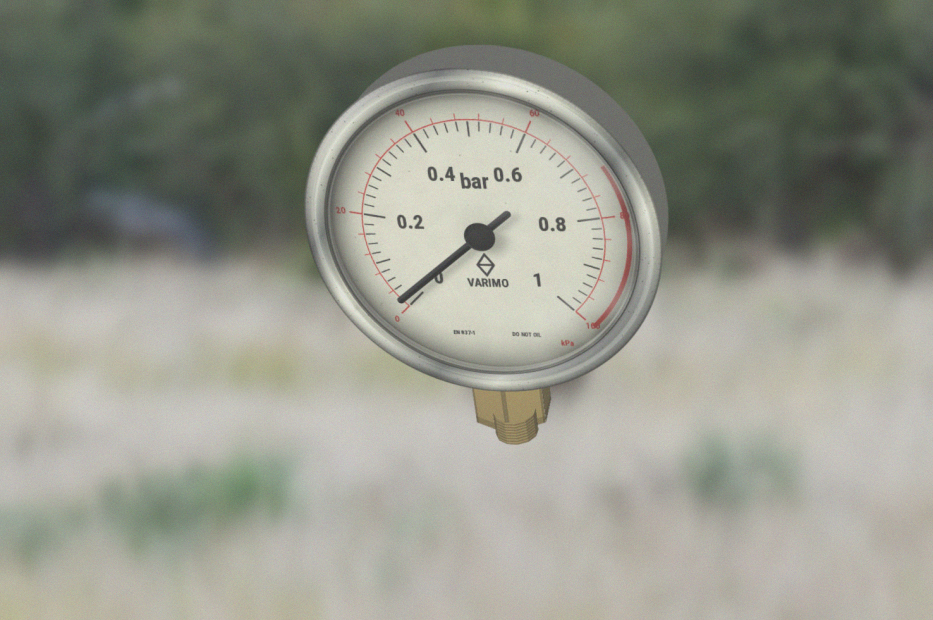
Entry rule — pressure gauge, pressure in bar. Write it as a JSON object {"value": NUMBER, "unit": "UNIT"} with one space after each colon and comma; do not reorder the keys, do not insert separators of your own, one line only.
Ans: {"value": 0.02, "unit": "bar"}
